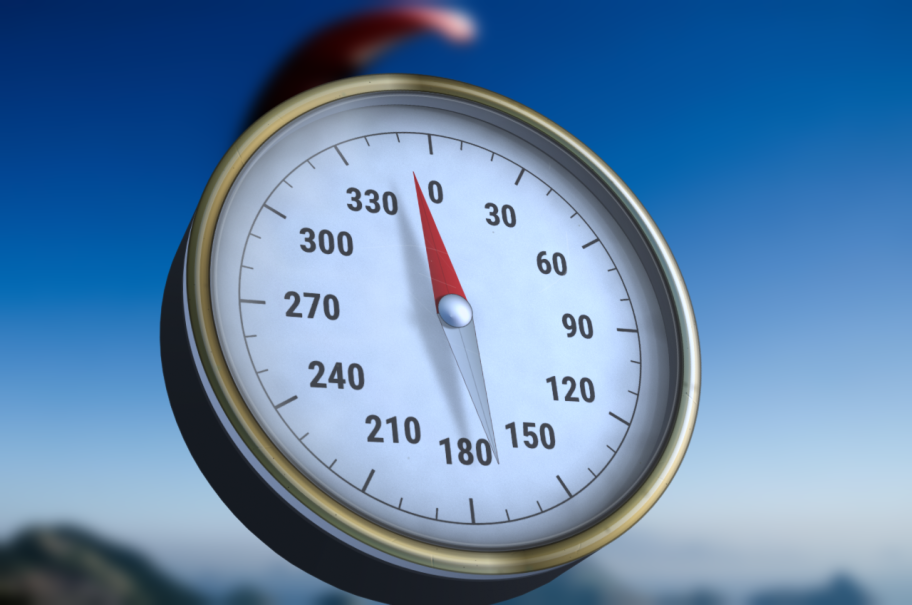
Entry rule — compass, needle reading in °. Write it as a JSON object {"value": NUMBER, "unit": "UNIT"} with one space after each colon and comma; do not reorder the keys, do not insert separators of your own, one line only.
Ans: {"value": 350, "unit": "°"}
